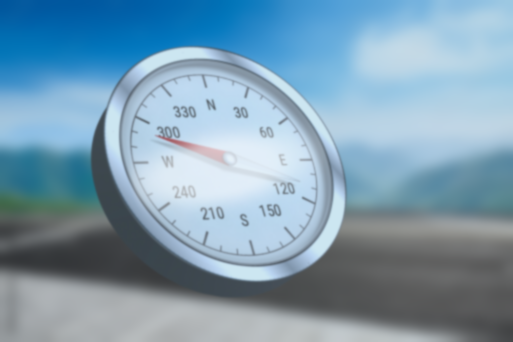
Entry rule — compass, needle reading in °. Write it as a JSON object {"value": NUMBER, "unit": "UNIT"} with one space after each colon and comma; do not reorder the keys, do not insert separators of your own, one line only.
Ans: {"value": 290, "unit": "°"}
